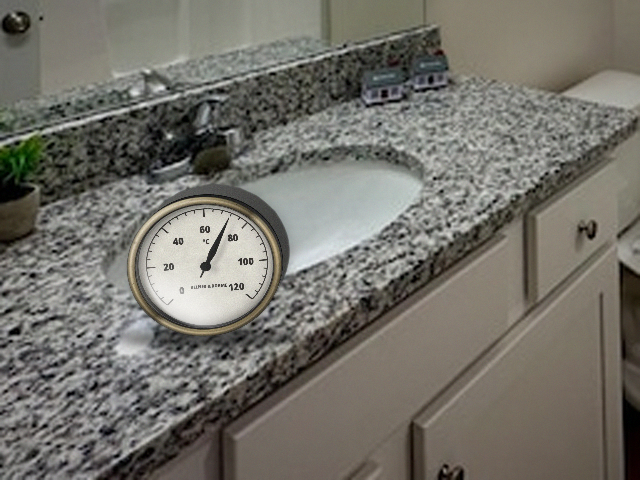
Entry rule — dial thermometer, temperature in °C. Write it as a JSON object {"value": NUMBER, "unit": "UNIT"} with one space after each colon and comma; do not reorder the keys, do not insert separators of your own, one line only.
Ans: {"value": 72, "unit": "°C"}
